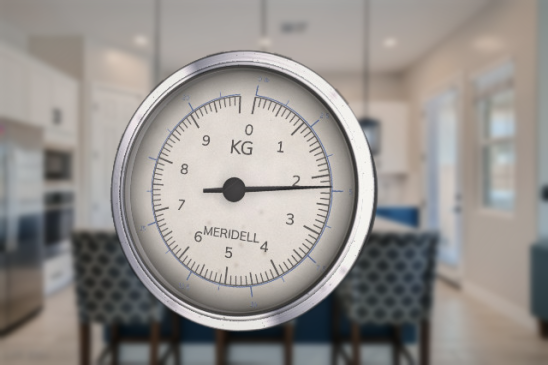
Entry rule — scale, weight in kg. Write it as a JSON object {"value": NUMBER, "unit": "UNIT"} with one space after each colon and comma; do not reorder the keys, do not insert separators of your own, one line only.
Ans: {"value": 2.2, "unit": "kg"}
